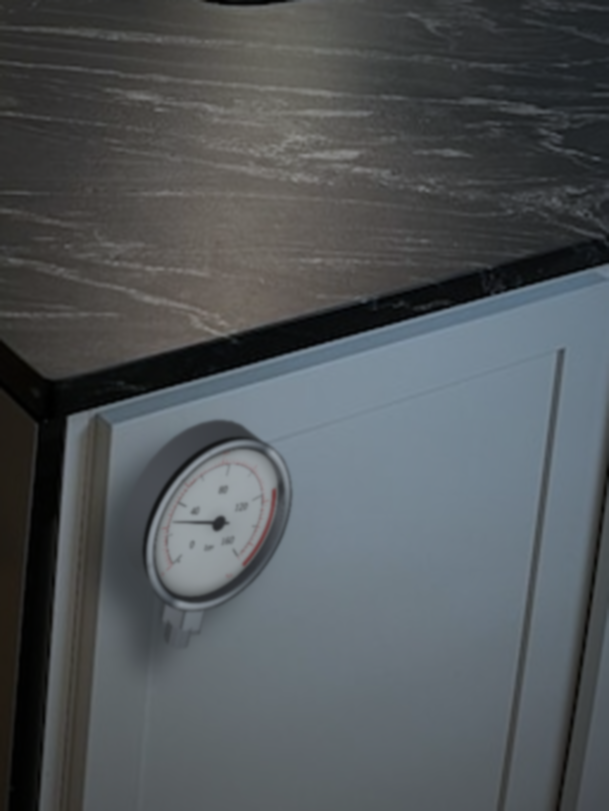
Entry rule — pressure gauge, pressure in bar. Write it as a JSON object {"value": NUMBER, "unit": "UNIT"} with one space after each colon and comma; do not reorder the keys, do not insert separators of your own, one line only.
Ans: {"value": 30, "unit": "bar"}
